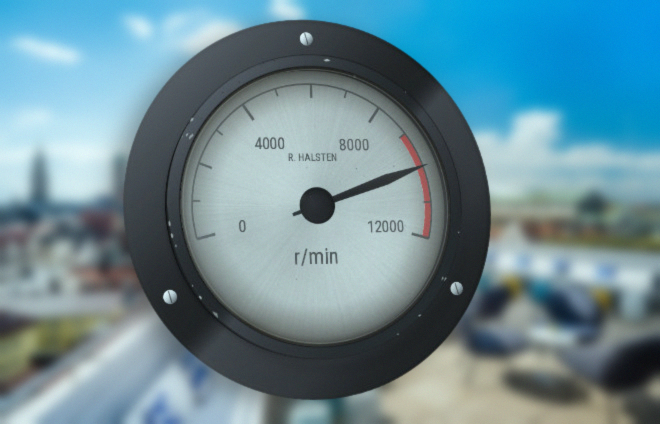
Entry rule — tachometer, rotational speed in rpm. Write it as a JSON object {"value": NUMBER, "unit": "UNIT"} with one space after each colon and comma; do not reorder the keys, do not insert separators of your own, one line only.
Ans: {"value": 10000, "unit": "rpm"}
